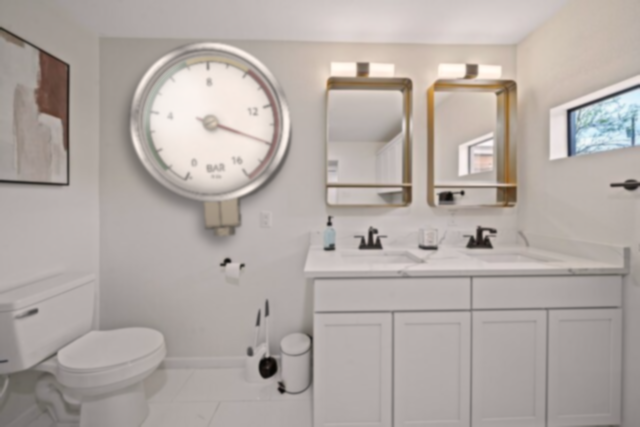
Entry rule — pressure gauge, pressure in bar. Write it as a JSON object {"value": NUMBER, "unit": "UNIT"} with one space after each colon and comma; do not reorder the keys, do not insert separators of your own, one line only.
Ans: {"value": 14, "unit": "bar"}
